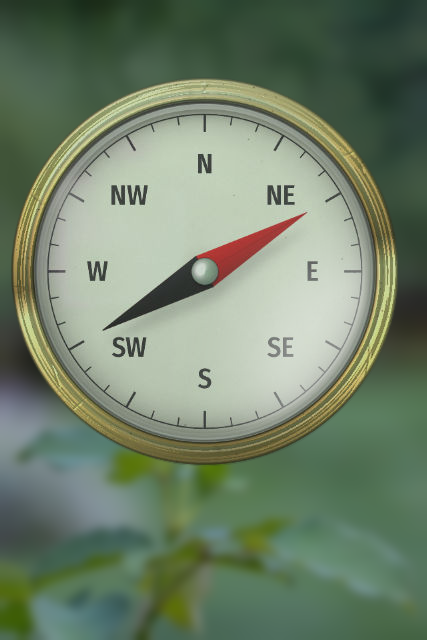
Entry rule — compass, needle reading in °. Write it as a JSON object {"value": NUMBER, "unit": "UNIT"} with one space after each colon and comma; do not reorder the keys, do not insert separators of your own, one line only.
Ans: {"value": 60, "unit": "°"}
